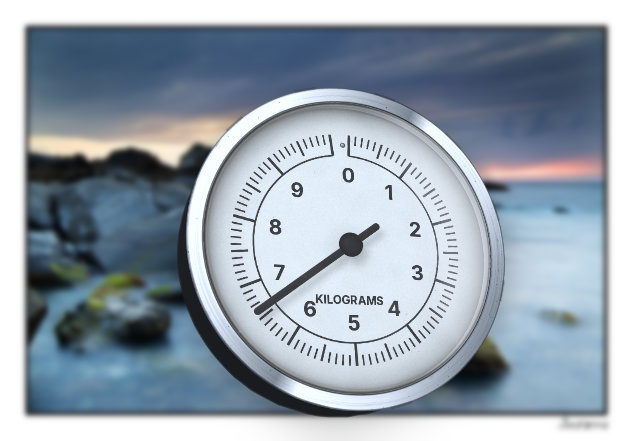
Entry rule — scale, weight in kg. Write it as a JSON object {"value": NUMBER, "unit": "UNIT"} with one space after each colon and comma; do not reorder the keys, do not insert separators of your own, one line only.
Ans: {"value": 6.6, "unit": "kg"}
